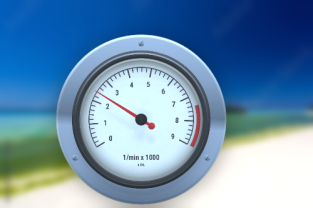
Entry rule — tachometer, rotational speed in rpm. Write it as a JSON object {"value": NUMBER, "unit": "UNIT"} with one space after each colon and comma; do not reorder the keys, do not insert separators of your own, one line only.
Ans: {"value": 2400, "unit": "rpm"}
